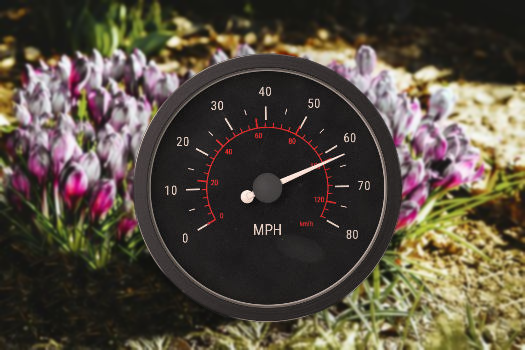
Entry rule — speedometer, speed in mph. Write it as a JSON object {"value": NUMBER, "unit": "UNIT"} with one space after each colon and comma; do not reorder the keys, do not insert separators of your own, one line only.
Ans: {"value": 62.5, "unit": "mph"}
